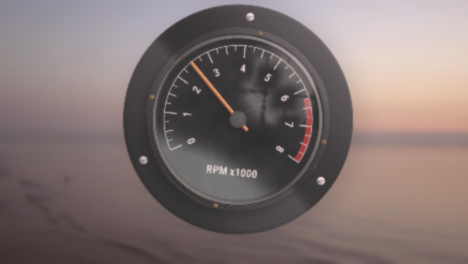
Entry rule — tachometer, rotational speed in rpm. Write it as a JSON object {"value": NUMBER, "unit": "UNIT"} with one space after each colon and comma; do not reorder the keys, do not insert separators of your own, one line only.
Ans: {"value": 2500, "unit": "rpm"}
